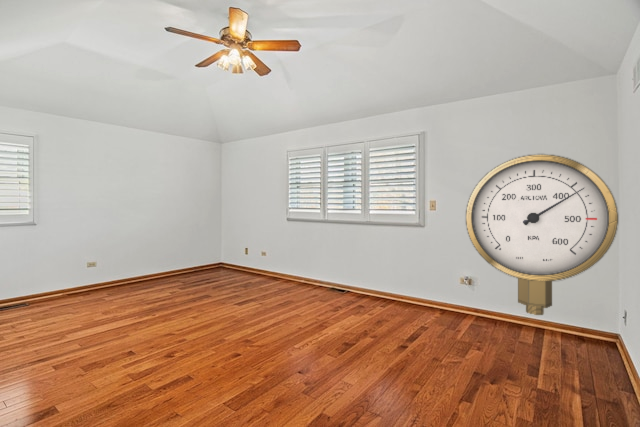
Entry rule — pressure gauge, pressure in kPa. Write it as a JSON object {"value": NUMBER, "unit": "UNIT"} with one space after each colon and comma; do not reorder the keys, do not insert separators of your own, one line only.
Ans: {"value": 420, "unit": "kPa"}
